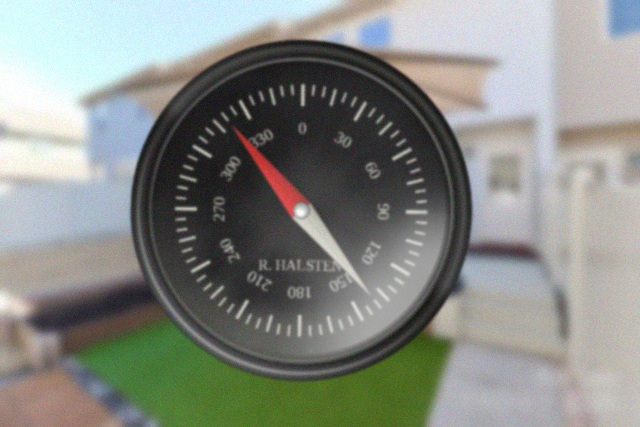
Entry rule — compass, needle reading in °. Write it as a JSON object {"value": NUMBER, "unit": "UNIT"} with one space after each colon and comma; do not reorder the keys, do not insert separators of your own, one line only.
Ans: {"value": 320, "unit": "°"}
